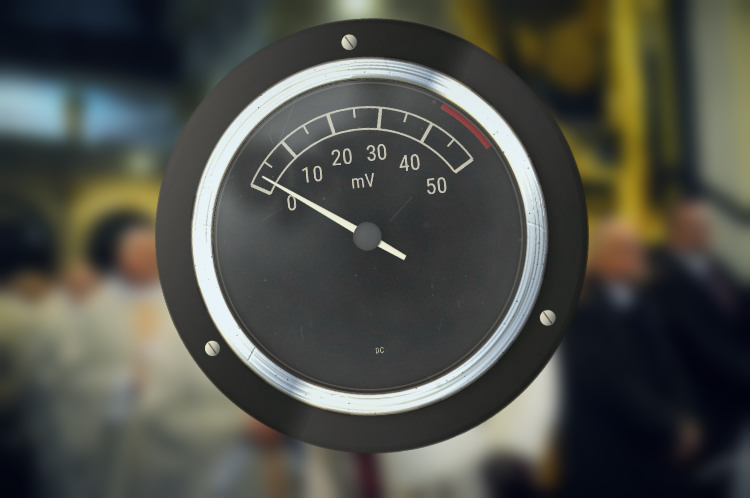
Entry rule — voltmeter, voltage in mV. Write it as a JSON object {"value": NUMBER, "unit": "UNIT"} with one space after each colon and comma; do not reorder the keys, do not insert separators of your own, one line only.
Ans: {"value": 2.5, "unit": "mV"}
